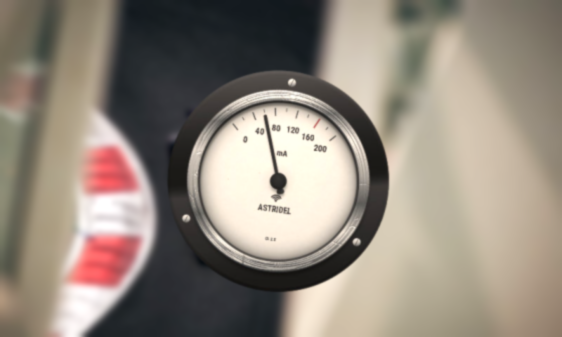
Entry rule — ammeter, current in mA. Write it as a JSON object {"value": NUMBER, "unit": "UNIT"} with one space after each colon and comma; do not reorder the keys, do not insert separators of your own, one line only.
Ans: {"value": 60, "unit": "mA"}
